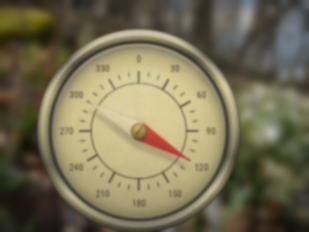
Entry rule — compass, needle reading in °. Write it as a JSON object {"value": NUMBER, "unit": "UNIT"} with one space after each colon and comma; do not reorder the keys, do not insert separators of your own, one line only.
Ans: {"value": 120, "unit": "°"}
